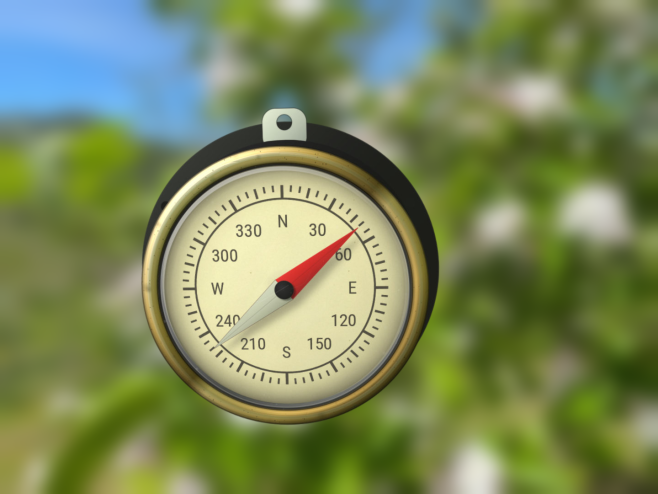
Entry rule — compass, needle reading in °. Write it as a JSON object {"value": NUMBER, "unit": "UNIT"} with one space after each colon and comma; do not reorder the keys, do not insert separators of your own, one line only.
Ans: {"value": 50, "unit": "°"}
